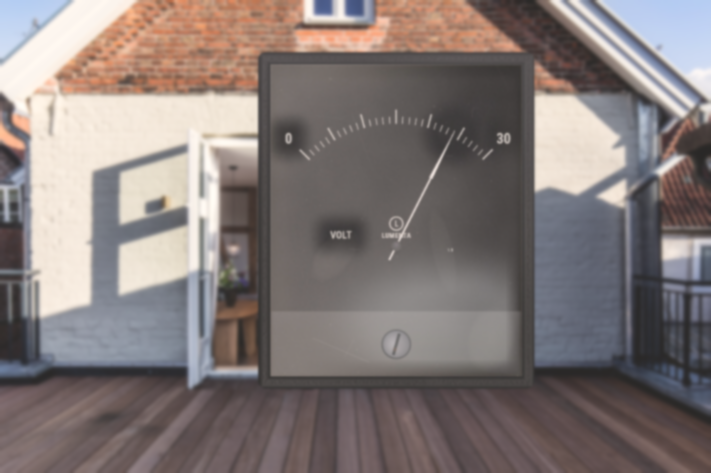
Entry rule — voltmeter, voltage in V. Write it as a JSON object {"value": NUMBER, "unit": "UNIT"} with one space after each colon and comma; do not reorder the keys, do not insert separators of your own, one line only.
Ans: {"value": 24, "unit": "V"}
